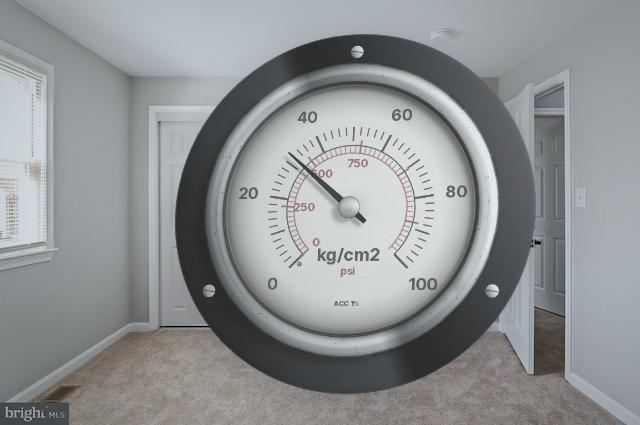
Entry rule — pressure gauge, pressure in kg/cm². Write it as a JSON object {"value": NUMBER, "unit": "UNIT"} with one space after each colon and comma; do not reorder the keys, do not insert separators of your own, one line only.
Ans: {"value": 32, "unit": "kg/cm²"}
